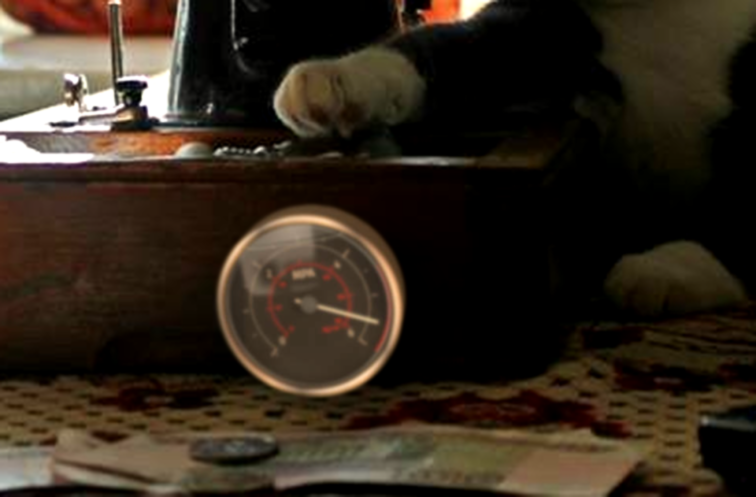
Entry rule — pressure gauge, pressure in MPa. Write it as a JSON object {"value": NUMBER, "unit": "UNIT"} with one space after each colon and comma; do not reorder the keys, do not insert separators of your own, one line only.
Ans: {"value": 5.5, "unit": "MPa"}
